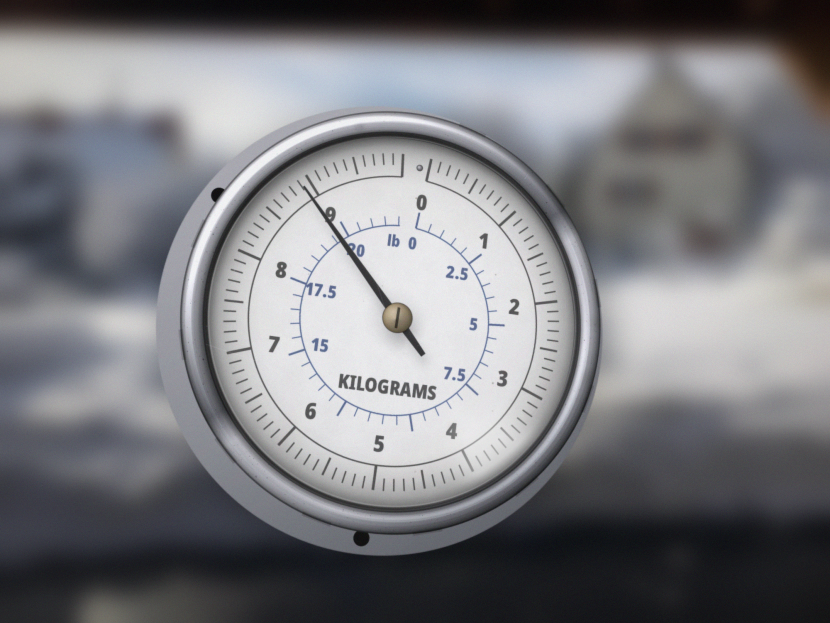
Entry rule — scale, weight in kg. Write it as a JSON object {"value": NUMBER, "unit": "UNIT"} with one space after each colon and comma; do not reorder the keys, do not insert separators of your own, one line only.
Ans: {"value": 8.9, "unit": "kg"}
